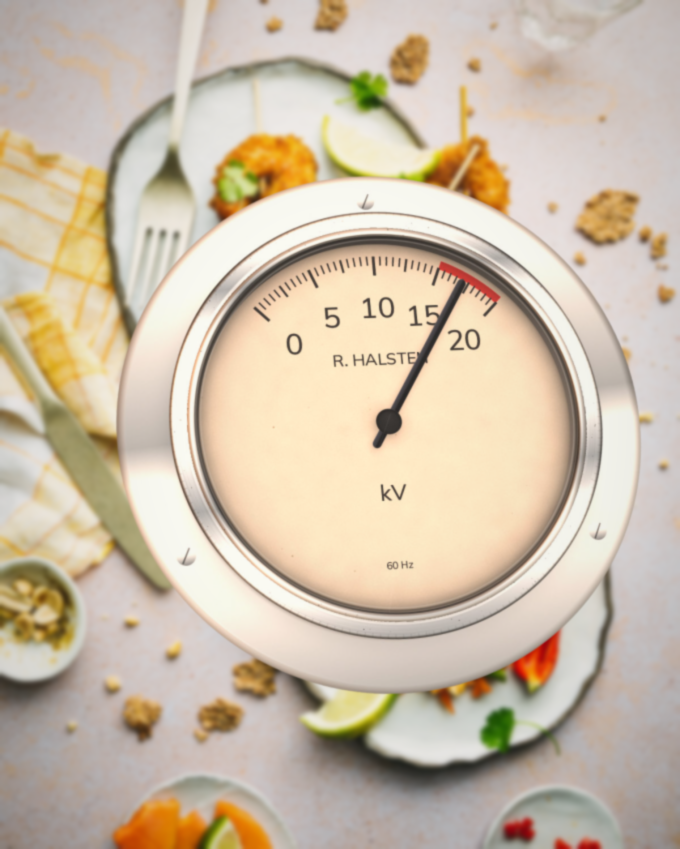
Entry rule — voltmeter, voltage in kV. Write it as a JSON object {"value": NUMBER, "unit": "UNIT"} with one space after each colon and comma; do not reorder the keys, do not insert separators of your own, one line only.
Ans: {"value": 17, "unit": "kV"}
